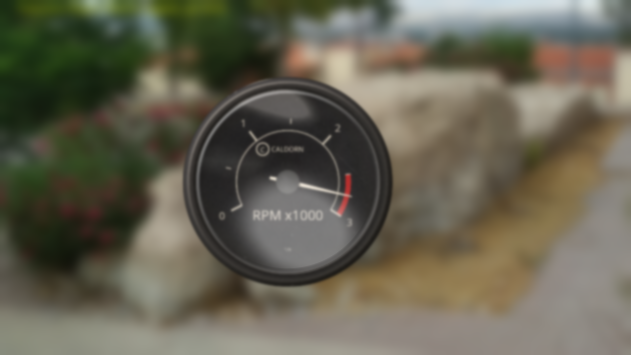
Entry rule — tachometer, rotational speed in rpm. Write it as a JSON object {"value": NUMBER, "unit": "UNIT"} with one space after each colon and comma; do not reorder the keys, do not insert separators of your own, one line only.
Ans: {"value": 2750, "unit": "rpm"}
